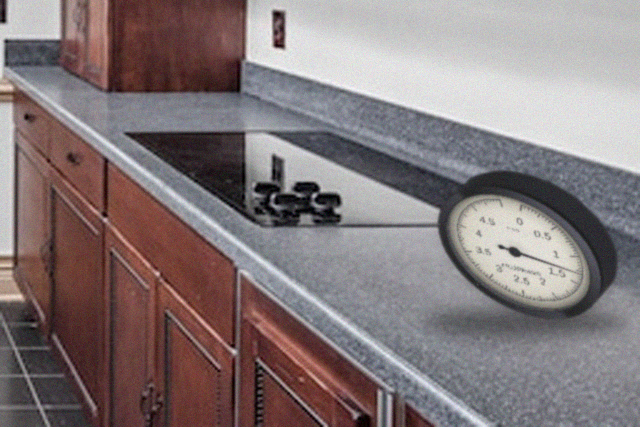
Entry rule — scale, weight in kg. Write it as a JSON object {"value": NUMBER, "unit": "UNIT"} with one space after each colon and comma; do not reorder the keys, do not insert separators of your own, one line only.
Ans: {"value": 1.25, "unit": "kg"}
